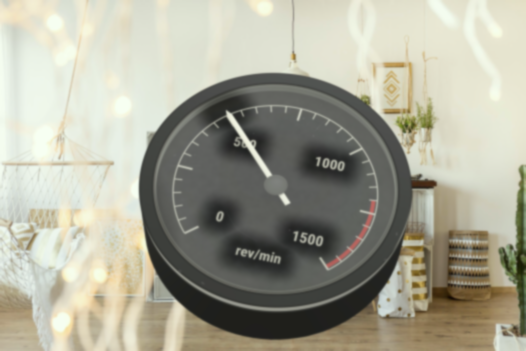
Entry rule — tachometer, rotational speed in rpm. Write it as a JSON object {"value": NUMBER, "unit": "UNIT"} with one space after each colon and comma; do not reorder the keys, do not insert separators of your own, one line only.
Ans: {"value": 500, "unit": "rpm"}
